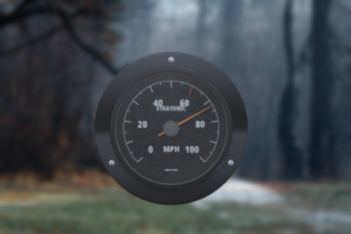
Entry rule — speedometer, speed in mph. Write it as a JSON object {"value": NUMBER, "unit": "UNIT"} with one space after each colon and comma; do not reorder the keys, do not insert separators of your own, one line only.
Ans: {"value": 72.5, "unit": "mph"}
